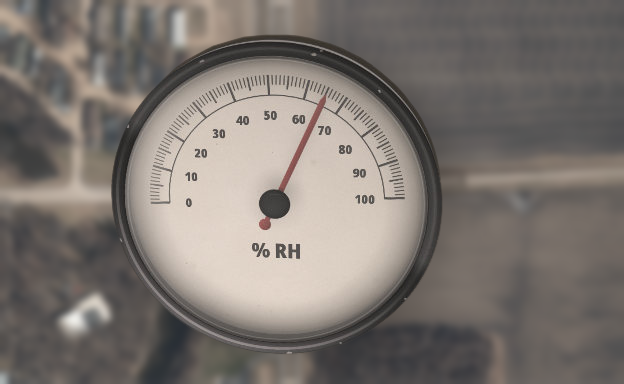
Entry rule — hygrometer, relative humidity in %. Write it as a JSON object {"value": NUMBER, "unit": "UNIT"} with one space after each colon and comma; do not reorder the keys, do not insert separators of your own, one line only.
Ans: {"value": 65, "unit": "%"}
